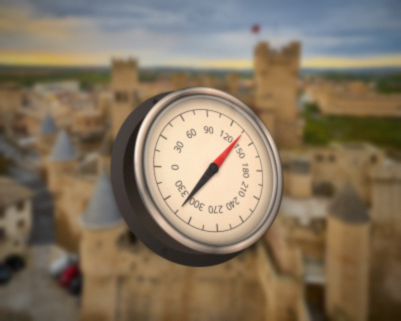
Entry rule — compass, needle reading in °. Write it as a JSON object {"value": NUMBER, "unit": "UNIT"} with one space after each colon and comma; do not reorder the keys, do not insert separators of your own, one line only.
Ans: {"value": 135, "unit": "°"}
